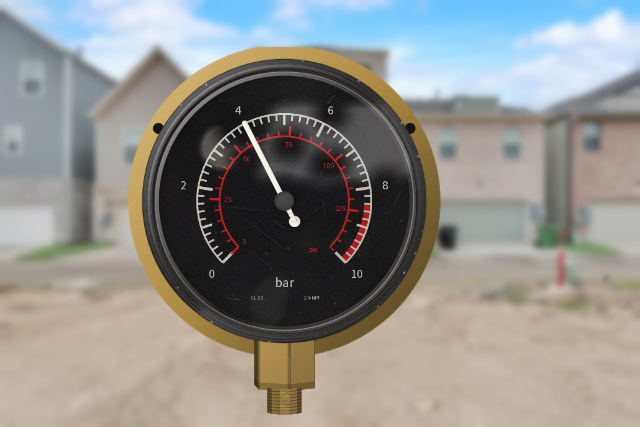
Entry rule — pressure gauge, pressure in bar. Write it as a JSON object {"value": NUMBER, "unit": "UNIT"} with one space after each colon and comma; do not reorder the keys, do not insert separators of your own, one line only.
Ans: {"value": 4, "unit": "bar"}
